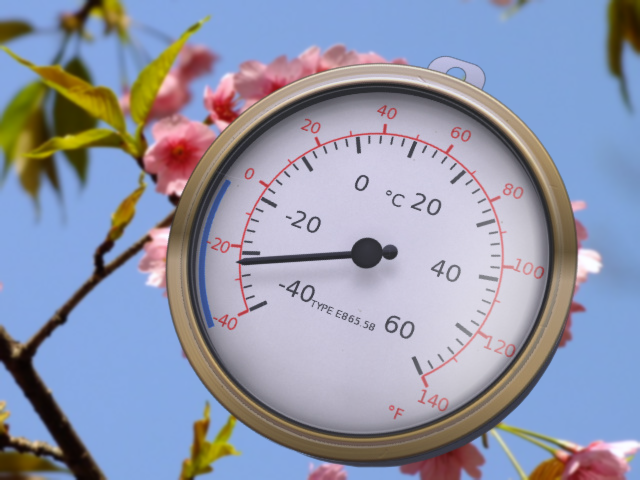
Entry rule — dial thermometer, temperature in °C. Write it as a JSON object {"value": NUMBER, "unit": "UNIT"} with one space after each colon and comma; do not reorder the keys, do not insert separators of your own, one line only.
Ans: {"value": -32, "unit": "°C"}
